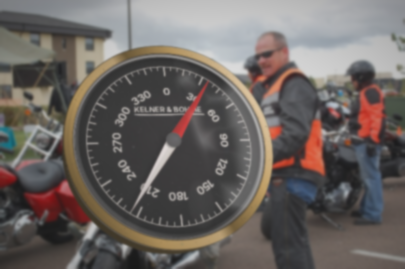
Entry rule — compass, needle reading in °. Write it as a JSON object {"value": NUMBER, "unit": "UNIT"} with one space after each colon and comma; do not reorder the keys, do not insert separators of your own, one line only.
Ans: {"value": 35, "unit": "°"}
